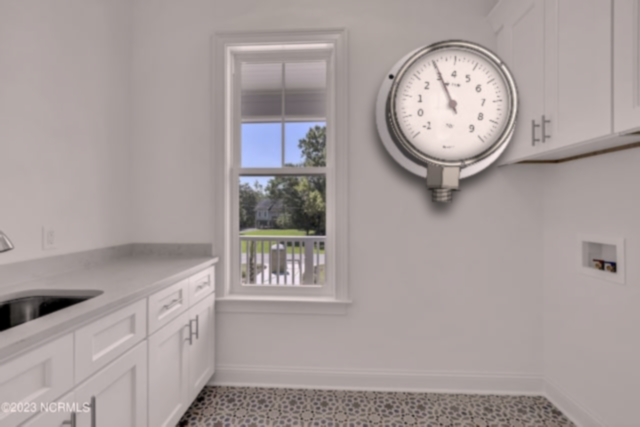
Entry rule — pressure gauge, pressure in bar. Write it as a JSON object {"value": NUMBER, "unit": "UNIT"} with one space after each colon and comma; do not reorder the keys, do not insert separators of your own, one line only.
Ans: {"value": 3, "unit": "bar"}
